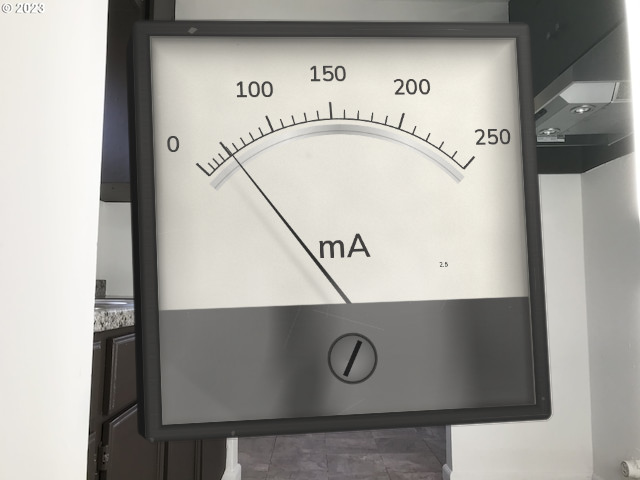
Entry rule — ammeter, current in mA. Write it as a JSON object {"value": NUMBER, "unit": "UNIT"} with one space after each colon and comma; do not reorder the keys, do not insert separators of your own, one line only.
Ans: {"value": 50, "unit": "mA"}
